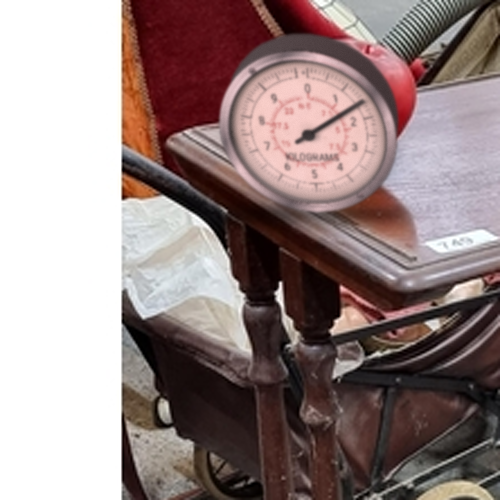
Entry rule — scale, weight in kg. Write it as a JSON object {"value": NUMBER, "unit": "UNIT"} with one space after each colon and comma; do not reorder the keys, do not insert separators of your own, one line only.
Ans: {"value": 1.5, "unit": "kg"}
